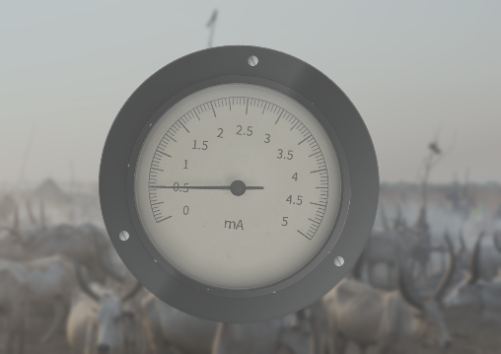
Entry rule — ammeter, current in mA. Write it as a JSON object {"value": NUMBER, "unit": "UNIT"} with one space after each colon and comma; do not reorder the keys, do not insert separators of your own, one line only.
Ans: {"value": 0.5, "unit": "mA"}
